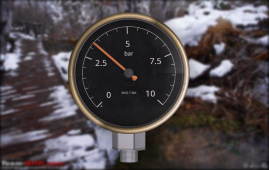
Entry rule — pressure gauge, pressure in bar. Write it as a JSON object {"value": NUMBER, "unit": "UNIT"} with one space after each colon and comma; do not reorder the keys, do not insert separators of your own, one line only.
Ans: {"value": 3.25, "unit": "bar"}
